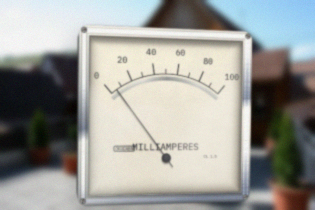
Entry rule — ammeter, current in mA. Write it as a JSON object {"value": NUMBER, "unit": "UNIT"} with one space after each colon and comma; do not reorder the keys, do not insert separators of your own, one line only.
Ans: {"value": 5, "unit": "mA"}
